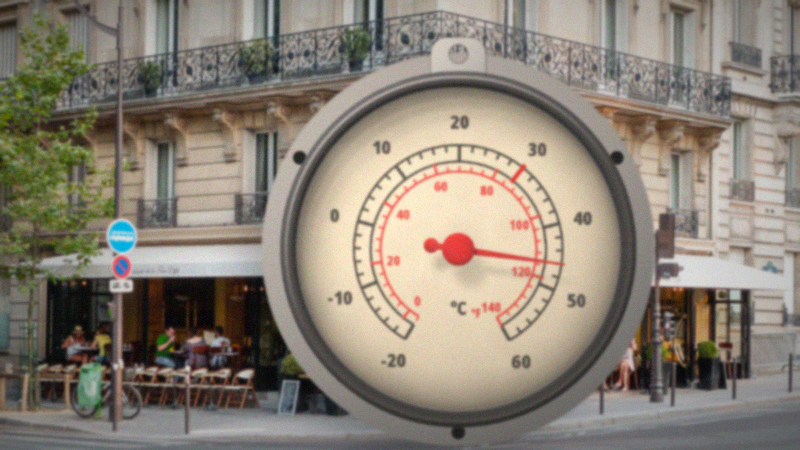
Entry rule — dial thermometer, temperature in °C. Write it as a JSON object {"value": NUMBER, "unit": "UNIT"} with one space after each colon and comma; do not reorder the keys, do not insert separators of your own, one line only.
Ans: {"value": 46, "unit": "°C"}
